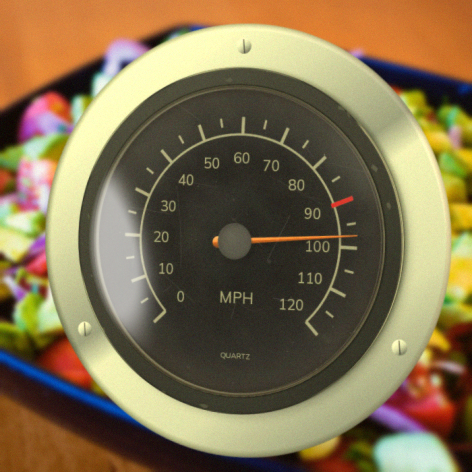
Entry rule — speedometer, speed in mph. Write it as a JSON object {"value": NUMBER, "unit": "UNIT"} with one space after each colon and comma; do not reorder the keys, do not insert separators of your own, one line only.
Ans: {"value": 97.5, "unit": "mph"}
